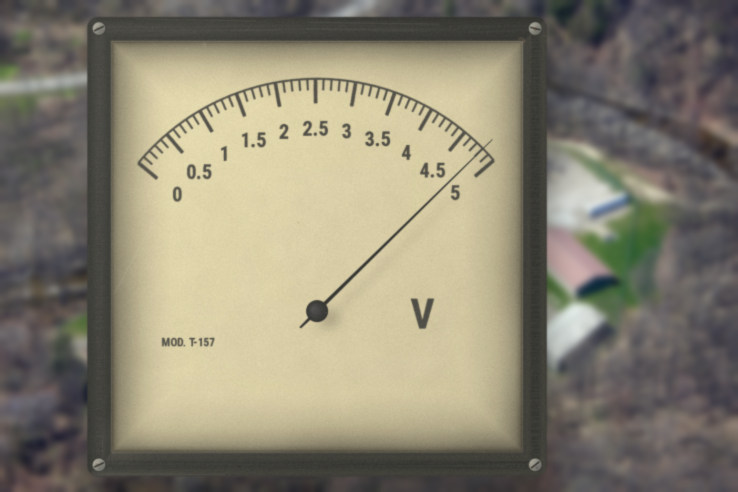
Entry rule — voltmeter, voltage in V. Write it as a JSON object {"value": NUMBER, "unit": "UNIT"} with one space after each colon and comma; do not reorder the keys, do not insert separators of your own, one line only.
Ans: {"value": 4.8, "unit": "V"}
